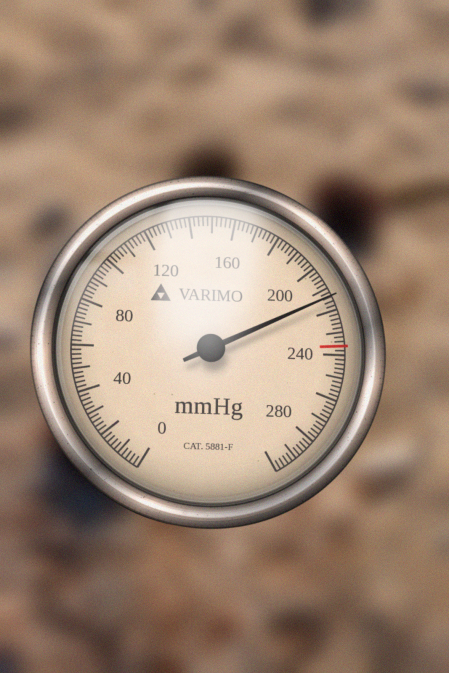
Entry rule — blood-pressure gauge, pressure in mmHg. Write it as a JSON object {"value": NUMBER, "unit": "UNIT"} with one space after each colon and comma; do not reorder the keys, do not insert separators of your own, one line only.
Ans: {"value": 214, "unit": "mmHg"}
